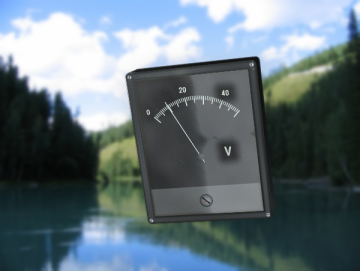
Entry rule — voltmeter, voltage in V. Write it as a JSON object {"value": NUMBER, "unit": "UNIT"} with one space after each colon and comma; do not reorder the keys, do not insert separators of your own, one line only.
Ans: {"value": 10, "unit": "V"}
